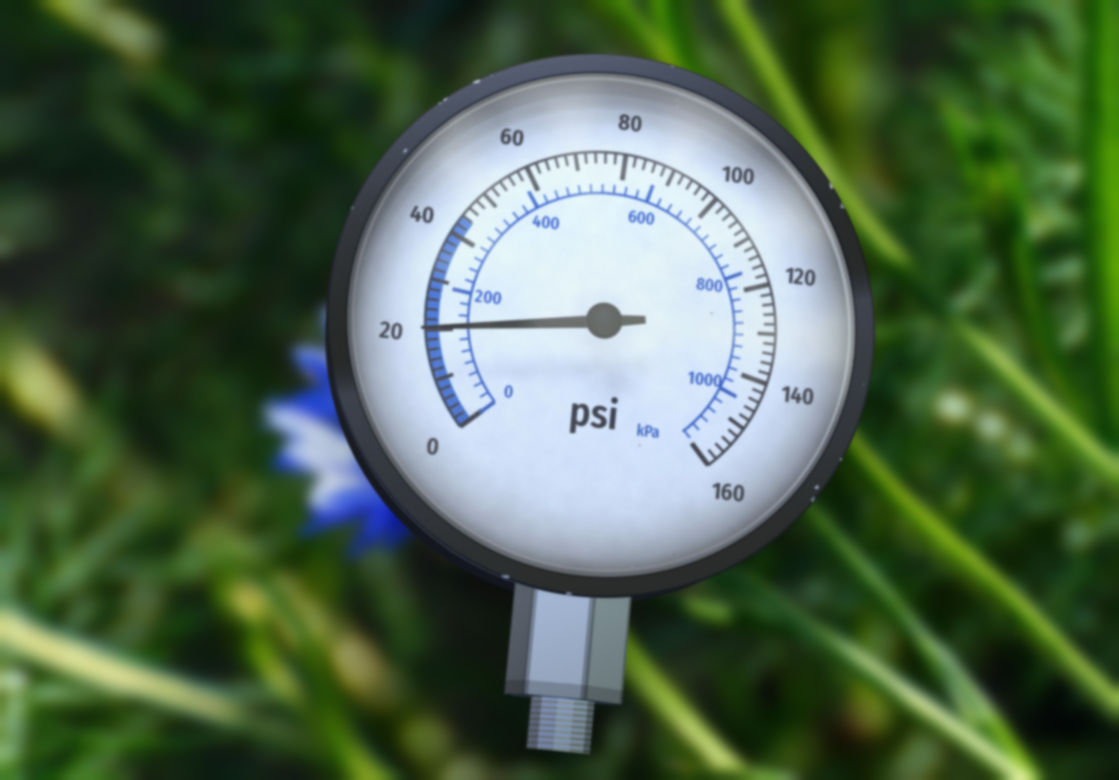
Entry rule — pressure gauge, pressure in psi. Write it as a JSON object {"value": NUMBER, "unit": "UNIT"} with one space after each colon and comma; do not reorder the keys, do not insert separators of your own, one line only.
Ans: {"value": 20, "unit": "psi"}
